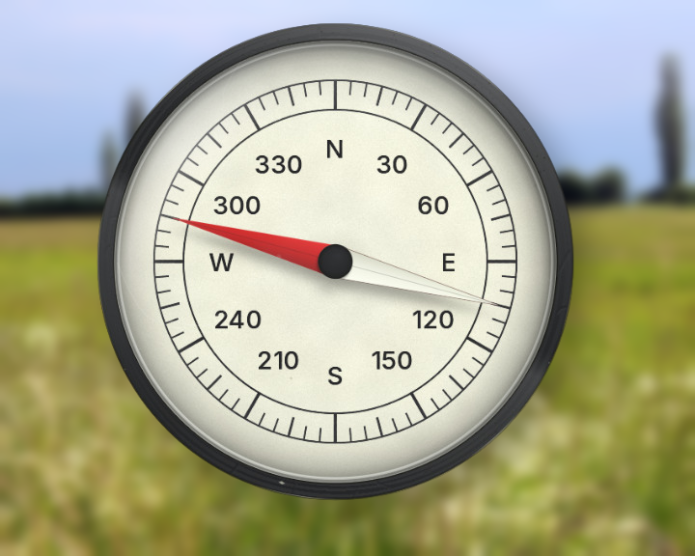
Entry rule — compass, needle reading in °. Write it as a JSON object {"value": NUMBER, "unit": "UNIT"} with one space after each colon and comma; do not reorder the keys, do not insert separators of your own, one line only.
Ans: {"value": 285, "unit": "°"}
